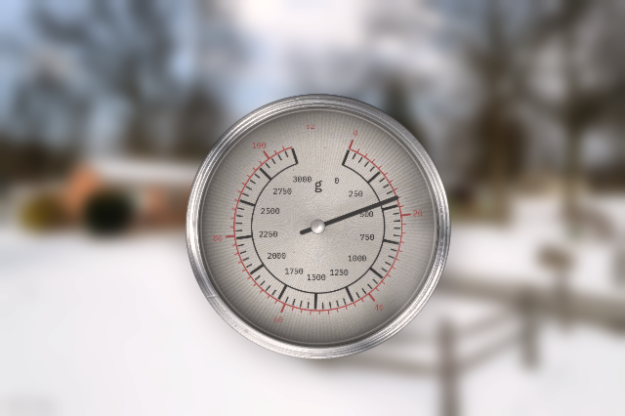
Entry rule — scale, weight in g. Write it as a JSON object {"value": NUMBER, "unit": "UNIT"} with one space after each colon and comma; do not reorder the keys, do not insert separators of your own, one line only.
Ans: {"value": 450, "unit": "g"}
